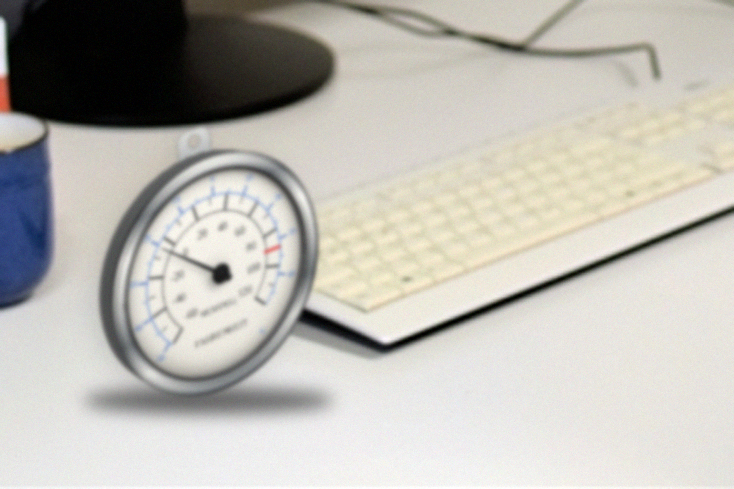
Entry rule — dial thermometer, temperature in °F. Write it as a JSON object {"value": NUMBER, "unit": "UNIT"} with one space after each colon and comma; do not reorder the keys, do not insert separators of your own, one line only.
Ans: {"value": -5, "unit": "°F"}
